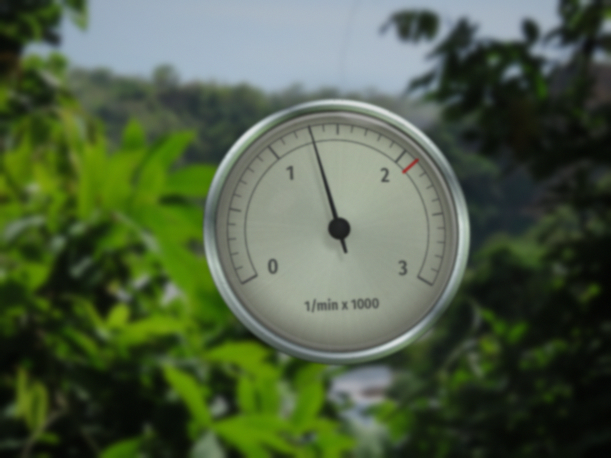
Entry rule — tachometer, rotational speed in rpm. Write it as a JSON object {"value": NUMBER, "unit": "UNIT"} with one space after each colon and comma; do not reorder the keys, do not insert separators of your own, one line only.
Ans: {"value": 1300, "unit": "rpm"}
